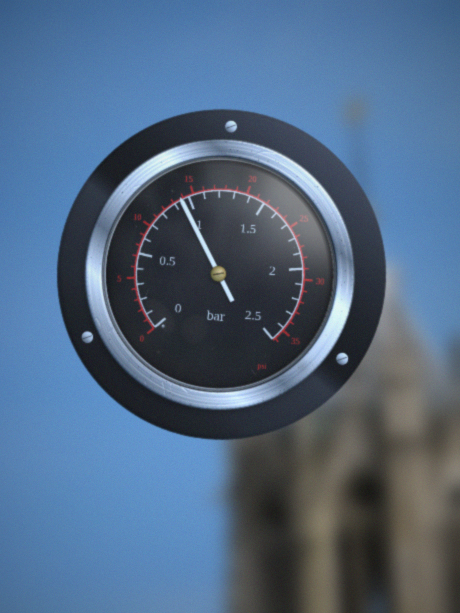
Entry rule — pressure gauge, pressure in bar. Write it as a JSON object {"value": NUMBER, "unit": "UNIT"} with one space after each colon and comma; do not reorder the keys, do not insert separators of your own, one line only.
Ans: {"value": 0.95, "unit": "bar"}
